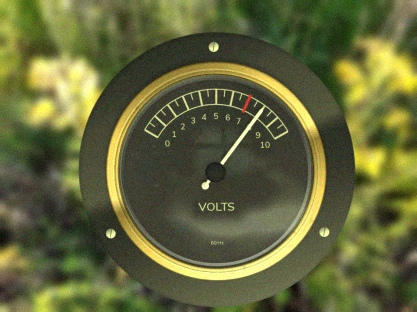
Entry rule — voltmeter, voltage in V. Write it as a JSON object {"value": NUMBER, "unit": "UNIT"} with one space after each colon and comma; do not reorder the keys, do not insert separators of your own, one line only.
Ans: {"value": 8, "unit": "V"}
